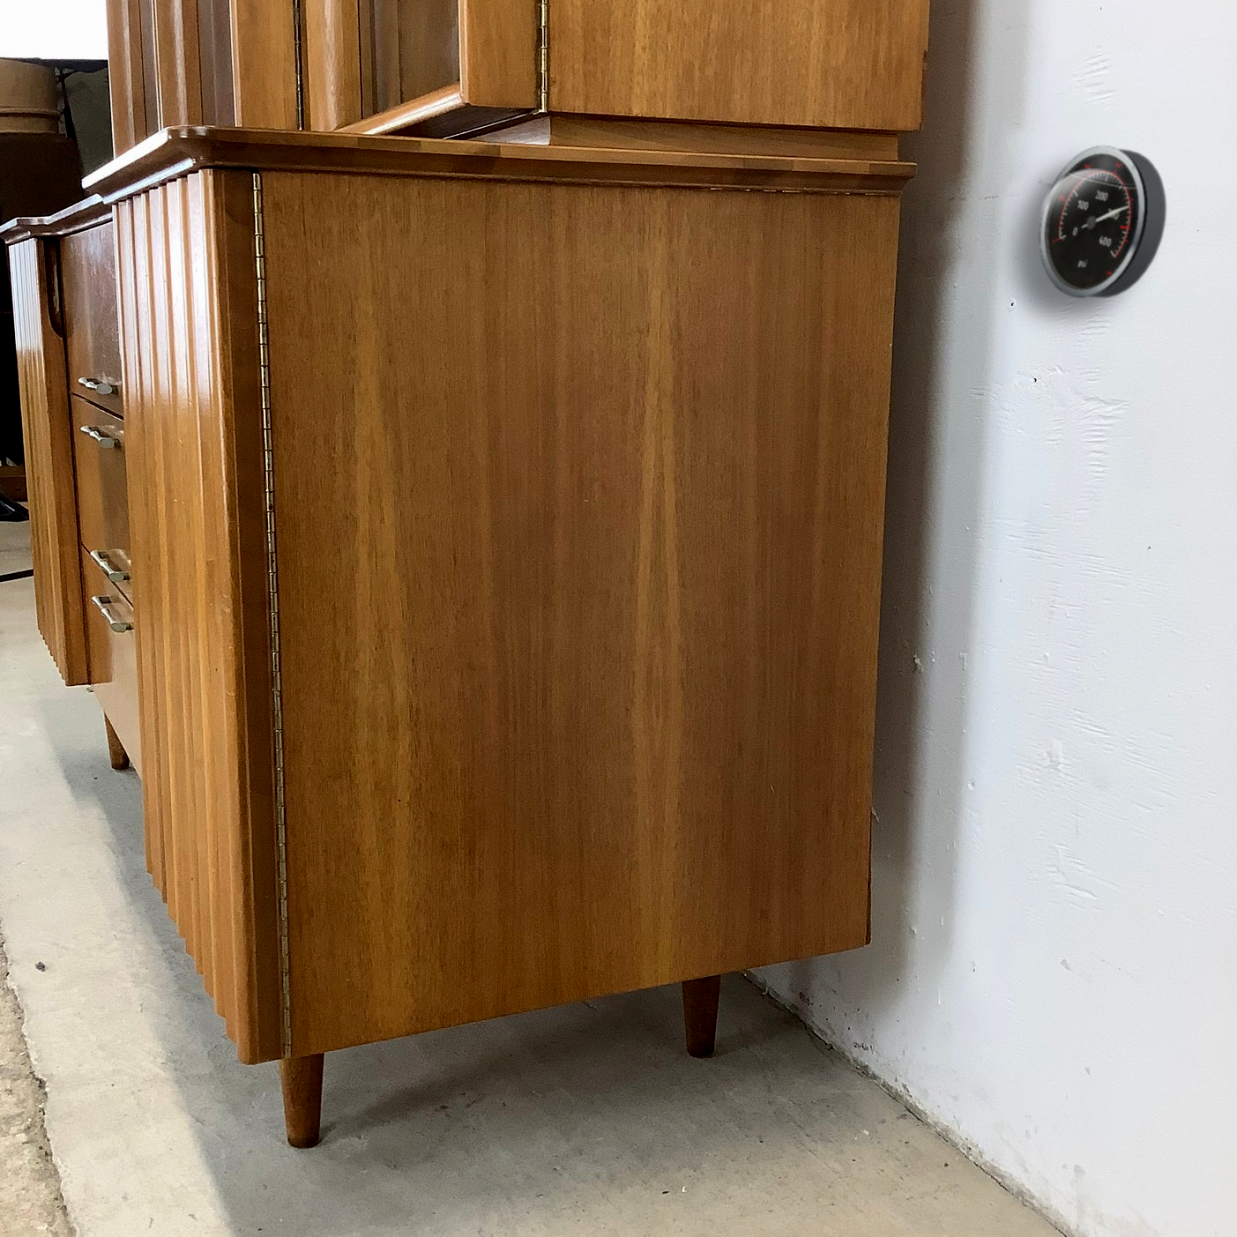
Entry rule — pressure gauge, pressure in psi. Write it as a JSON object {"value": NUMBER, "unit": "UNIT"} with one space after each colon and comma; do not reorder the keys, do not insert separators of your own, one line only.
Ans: {"value": 300, "unit": "psi"}
